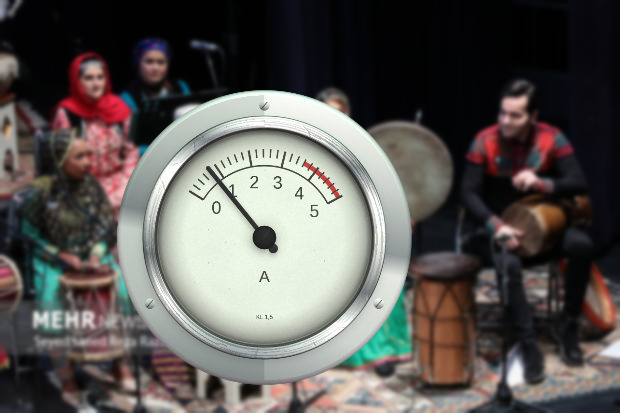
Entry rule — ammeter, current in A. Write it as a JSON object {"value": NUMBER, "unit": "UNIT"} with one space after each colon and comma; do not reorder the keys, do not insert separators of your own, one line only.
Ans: {"value": 0.8, "unit": "A"}
